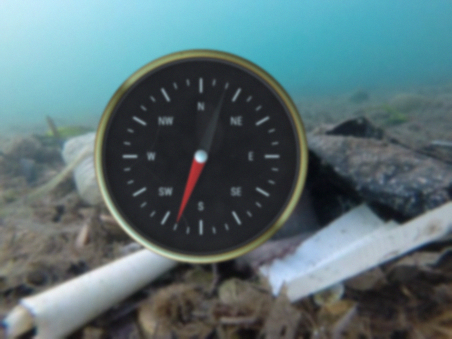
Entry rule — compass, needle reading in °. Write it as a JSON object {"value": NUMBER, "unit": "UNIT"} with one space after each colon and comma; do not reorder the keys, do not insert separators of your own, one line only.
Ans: {"value": 200, "unit": "°"}
